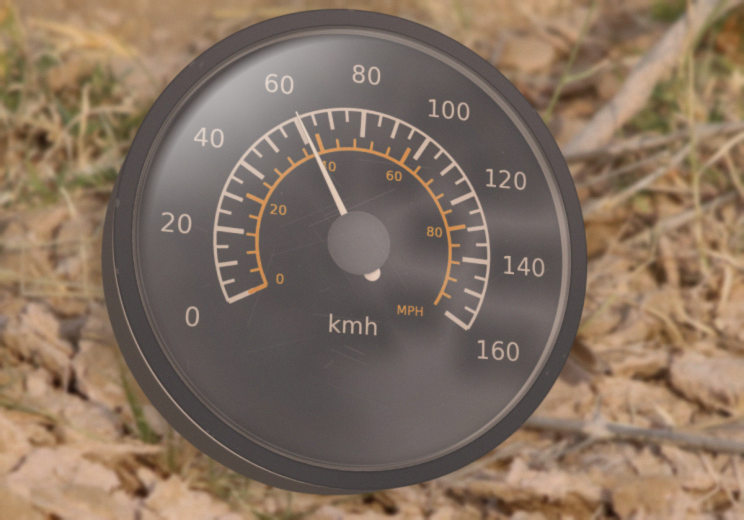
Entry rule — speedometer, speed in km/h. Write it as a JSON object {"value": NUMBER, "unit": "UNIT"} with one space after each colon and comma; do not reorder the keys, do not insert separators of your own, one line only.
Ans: {"value": 60, "unit": "km/h"}
